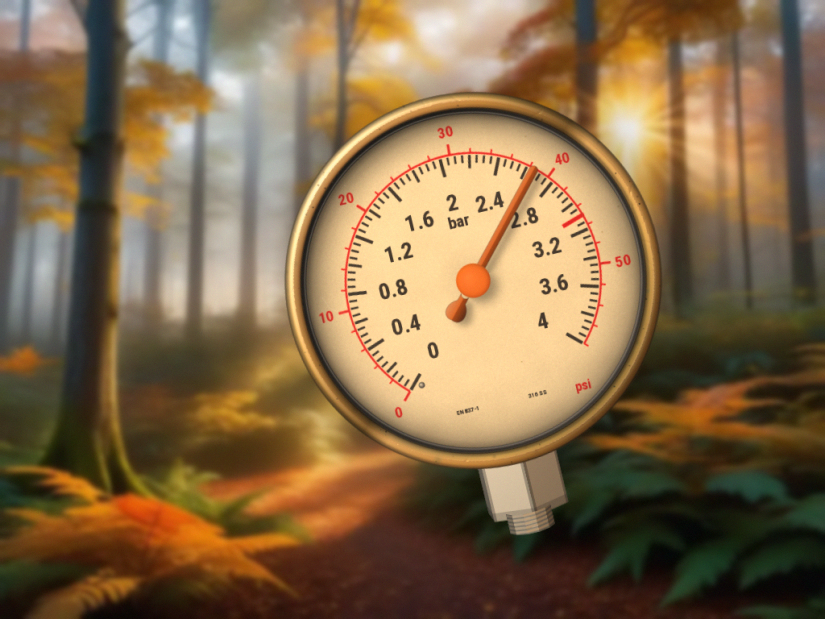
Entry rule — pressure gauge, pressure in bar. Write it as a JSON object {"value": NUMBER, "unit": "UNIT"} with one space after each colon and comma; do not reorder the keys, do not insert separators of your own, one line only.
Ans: {"value": 2.65, "unit": "bar"}
